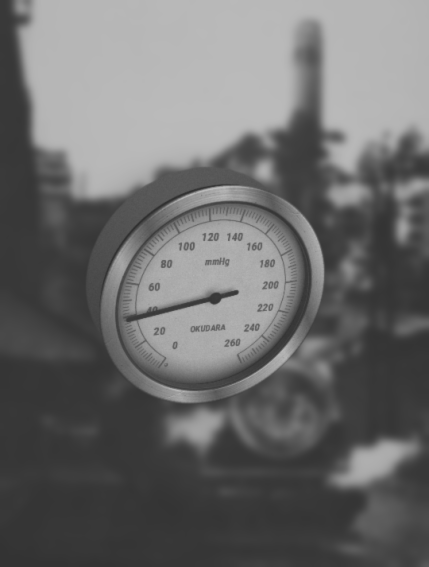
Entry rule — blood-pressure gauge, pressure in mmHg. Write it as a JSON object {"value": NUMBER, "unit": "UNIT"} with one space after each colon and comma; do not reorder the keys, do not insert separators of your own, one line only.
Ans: {"value": 40, "unit": "mmHg"}
